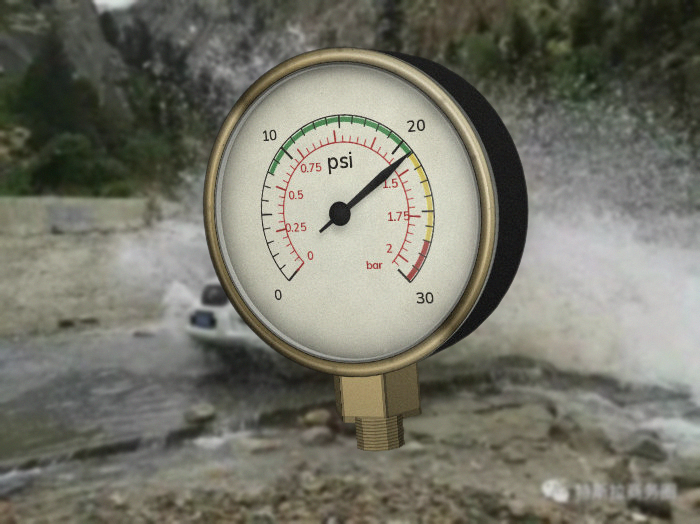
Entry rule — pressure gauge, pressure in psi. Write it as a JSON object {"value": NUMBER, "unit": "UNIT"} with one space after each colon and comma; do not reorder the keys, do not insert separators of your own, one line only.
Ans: {"value": 21, "unit": "psi"}
